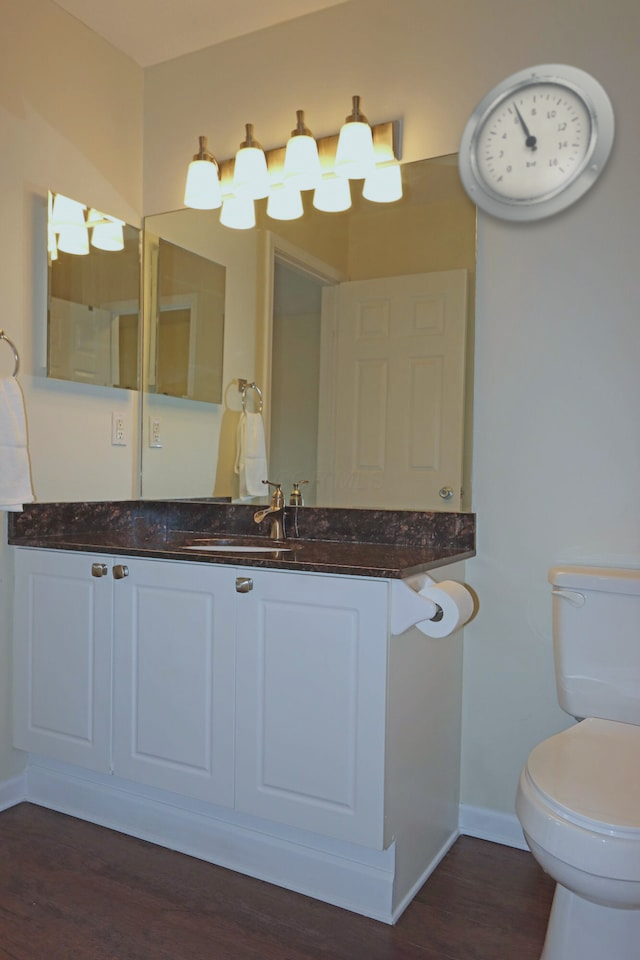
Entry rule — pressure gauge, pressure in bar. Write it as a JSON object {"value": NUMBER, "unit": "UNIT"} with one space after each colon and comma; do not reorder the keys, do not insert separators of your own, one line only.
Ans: {"value": 6.5, "unit": "bar"}
